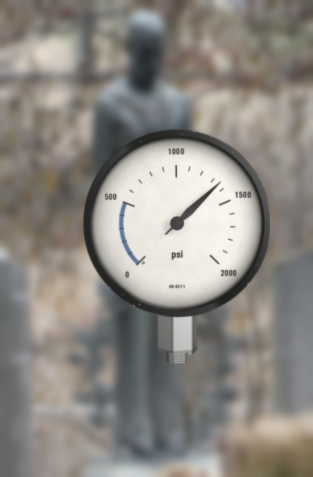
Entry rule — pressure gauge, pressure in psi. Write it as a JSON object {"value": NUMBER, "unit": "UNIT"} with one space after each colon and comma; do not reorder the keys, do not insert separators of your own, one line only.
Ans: {"value": 1350, "unit": "psi"}
